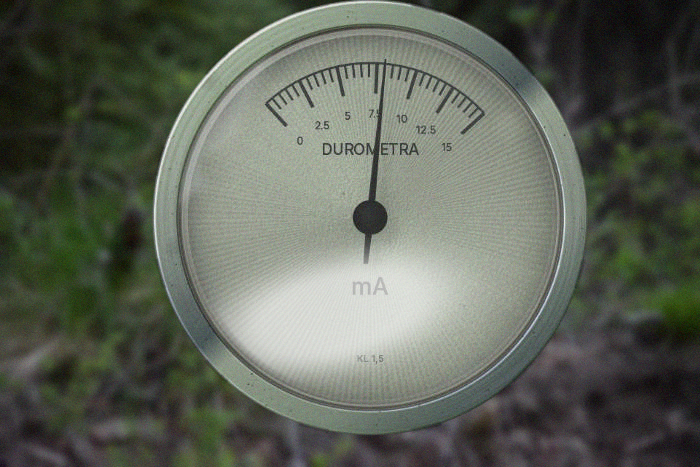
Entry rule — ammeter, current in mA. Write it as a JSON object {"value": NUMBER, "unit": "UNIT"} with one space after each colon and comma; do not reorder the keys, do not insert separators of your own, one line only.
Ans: {"value": 8, "unit": "mA"}
